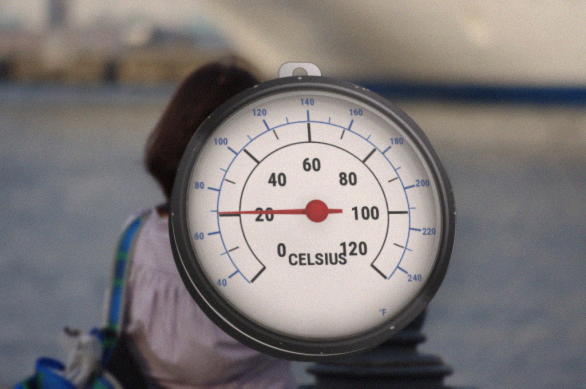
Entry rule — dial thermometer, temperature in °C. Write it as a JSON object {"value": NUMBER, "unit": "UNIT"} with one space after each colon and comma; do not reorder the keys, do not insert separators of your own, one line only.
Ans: {"value": 20, "unit": "°C"}
